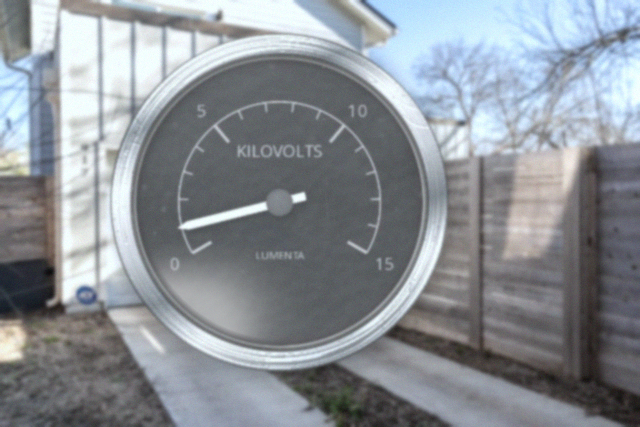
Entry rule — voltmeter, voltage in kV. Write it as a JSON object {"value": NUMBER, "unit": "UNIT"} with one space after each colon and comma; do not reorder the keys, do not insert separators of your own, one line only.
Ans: {"value": 1, "unit": "kV"}
